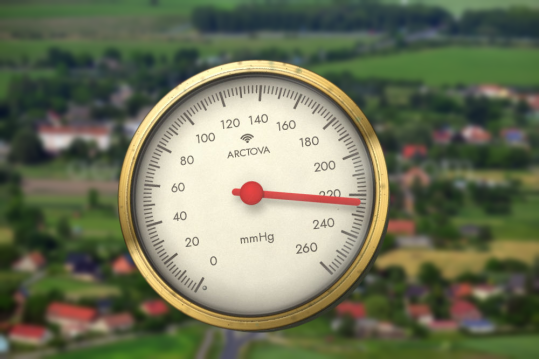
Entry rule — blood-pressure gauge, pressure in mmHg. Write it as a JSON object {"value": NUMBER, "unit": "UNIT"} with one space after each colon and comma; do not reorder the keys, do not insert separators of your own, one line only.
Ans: {"value": 224, "unit": "mmHg"}
